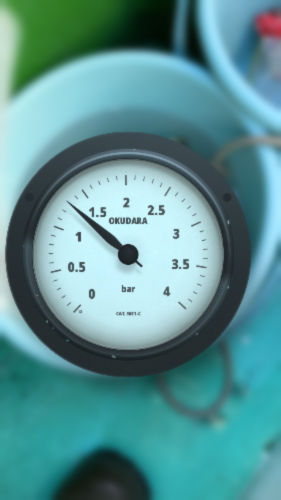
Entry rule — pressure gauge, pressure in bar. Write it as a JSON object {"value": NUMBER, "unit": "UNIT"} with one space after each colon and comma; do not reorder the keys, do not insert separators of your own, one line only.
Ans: {"value": 1.3, "unit": "bar"}
